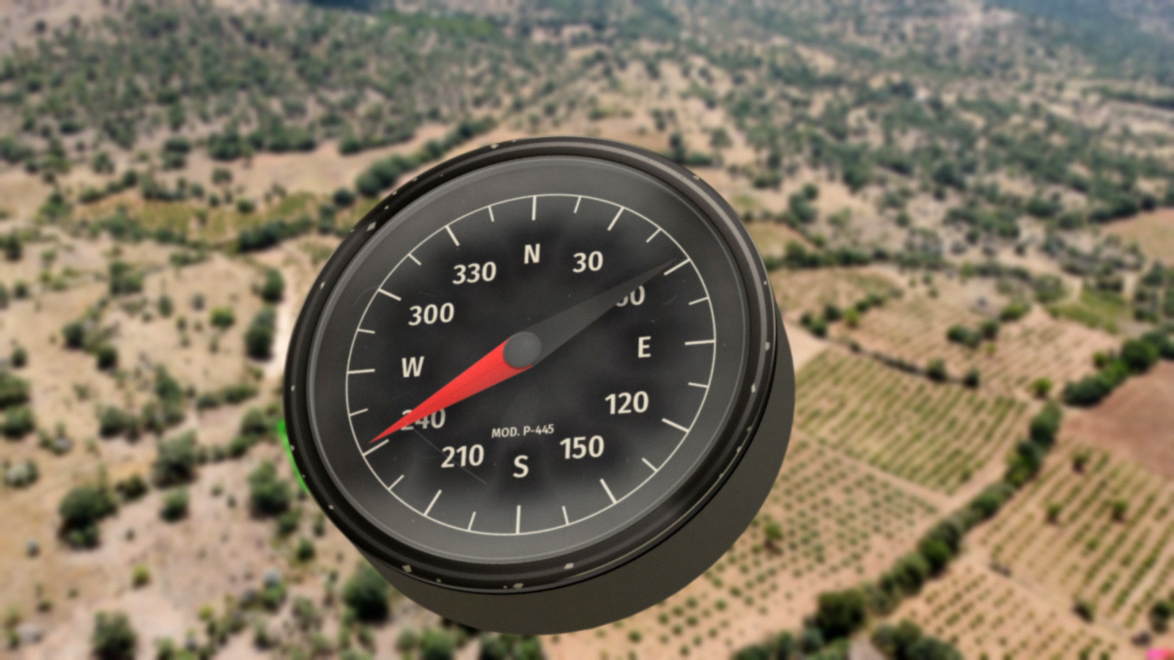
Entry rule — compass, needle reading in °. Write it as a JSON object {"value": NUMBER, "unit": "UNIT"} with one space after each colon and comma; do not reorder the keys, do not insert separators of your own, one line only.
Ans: {"value": 240, "unit": "°"}
